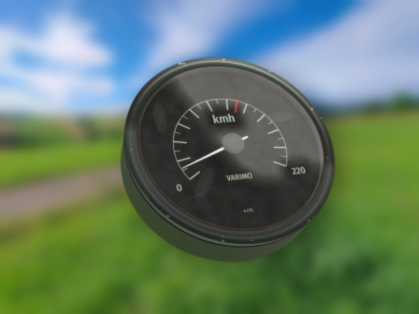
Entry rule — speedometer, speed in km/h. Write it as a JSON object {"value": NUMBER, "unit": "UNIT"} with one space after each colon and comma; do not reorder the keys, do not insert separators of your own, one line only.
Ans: {"value": 10, "unit": "km/h"}
